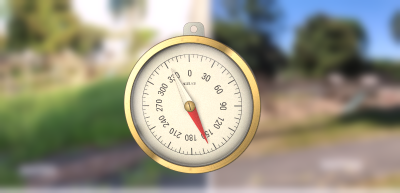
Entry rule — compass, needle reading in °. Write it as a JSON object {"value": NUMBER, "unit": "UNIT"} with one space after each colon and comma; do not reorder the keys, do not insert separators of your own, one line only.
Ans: {"value": 155, "unit": "°"}
